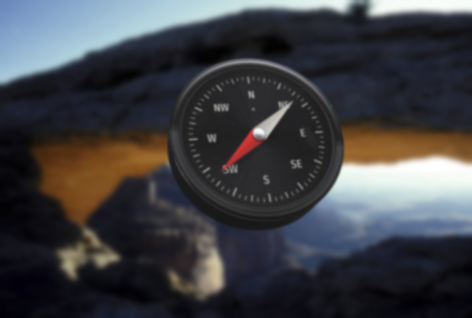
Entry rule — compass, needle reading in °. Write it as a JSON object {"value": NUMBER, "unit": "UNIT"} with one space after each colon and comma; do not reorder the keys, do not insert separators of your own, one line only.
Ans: {"value": 230, "unit": "°"}
